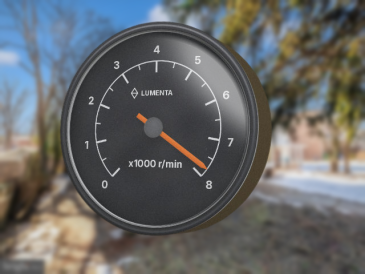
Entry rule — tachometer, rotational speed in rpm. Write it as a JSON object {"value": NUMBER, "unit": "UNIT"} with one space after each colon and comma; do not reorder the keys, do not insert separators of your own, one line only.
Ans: {"value": 7750, "unit": "rpm"}
